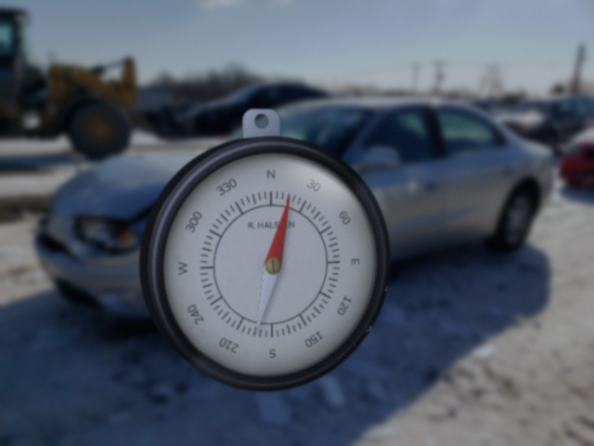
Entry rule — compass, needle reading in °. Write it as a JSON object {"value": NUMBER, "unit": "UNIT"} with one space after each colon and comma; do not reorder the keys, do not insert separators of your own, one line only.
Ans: {"value": 15, "unit": "°"}
